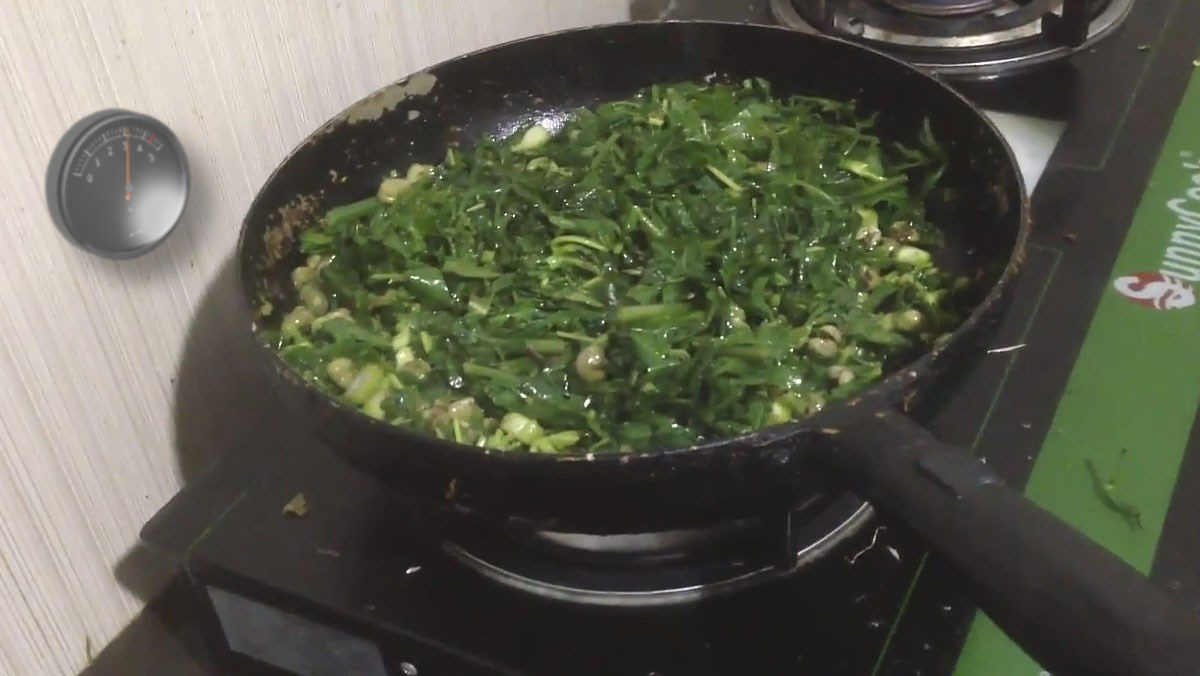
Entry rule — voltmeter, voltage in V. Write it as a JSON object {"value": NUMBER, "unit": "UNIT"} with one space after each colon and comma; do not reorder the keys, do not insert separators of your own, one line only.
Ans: {"value": 3, "unit": "V"}
